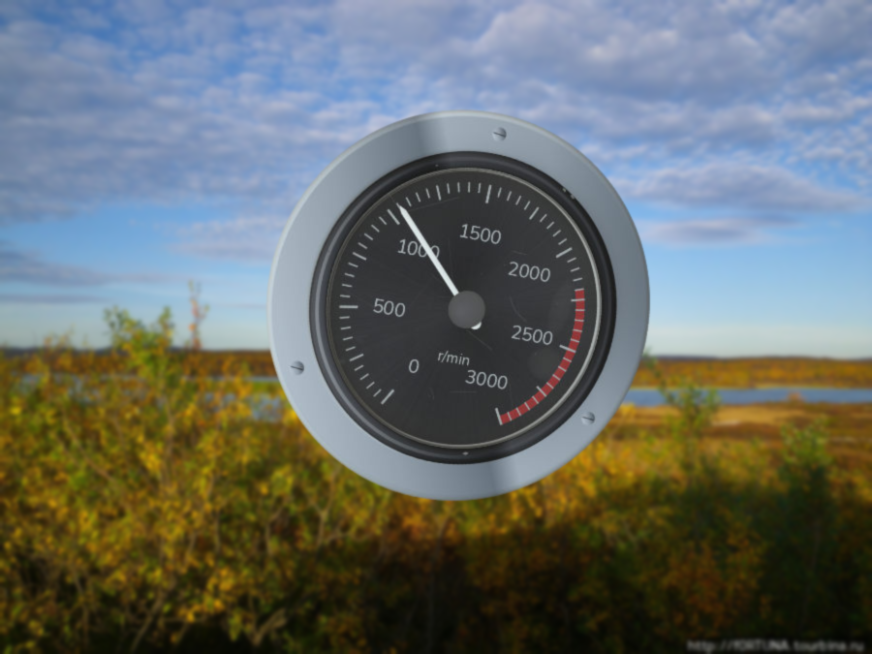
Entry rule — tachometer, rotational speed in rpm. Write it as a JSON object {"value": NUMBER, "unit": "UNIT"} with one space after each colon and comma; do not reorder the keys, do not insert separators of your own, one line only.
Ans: {"value": 1050, "unit": "rpm"}
